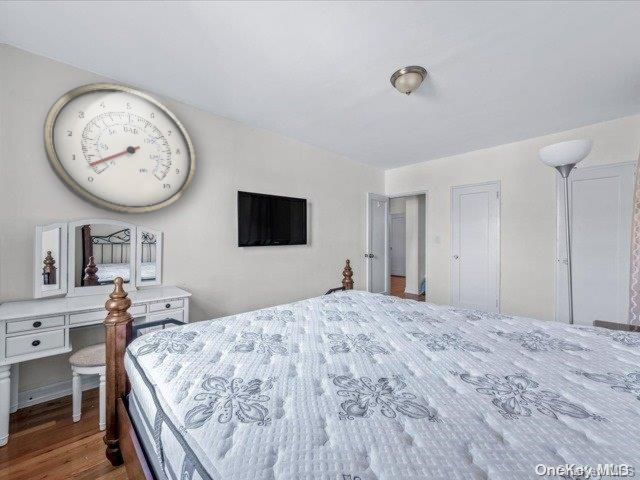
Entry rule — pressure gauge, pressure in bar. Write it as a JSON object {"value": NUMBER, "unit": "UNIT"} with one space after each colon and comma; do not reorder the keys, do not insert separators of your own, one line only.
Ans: {"value": 0.5, "unit": "bar"}
